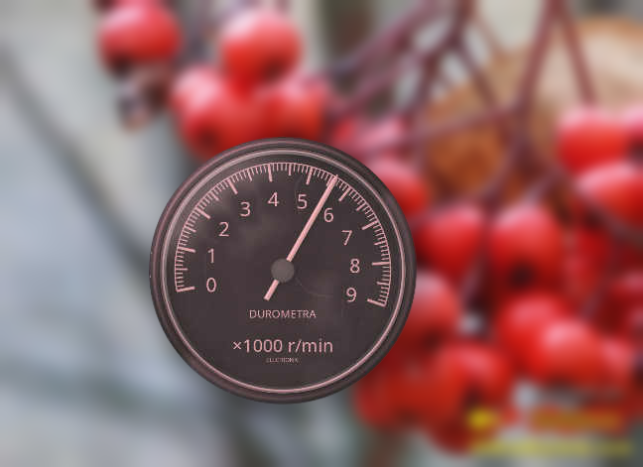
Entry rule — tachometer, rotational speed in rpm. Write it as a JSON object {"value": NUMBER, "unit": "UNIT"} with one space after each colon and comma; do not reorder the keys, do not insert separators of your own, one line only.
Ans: {"value": 5600, "unit": "rpm"}
